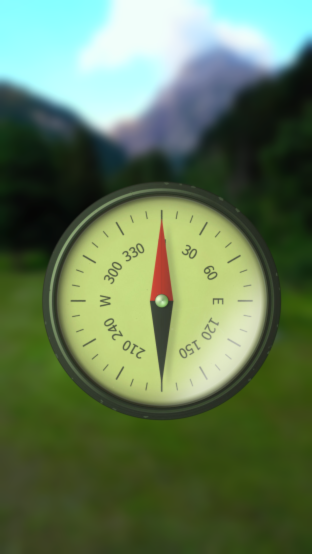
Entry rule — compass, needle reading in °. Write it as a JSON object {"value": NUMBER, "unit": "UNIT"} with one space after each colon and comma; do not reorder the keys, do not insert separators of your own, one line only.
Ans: {"value": 0, "unit": "°"}
